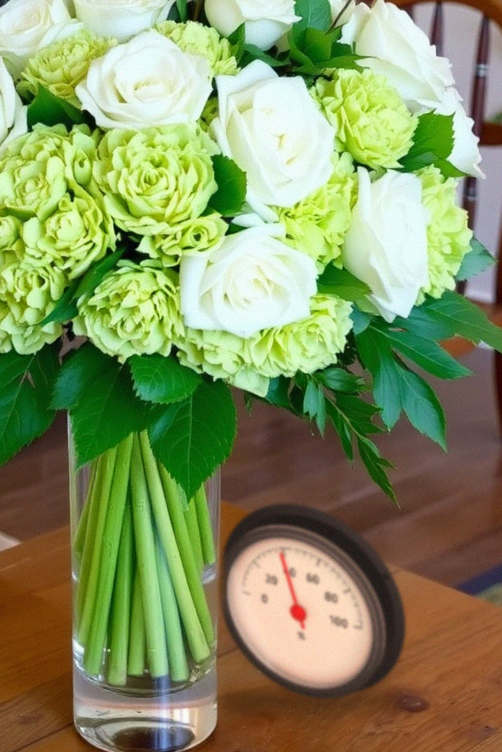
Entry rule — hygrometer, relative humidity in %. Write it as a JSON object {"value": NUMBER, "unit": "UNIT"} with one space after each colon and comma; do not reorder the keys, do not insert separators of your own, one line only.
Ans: {"value": 40, "unit": "%"}
